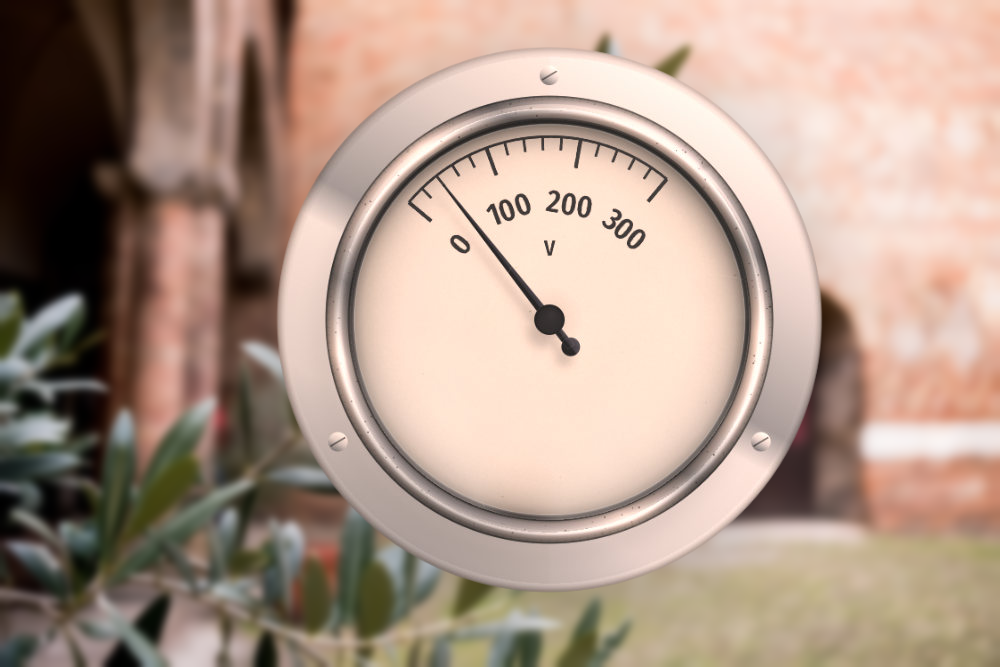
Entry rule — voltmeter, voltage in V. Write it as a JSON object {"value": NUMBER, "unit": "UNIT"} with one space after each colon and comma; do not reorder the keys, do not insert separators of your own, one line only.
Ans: {"value": 40, "unit": "V"}
